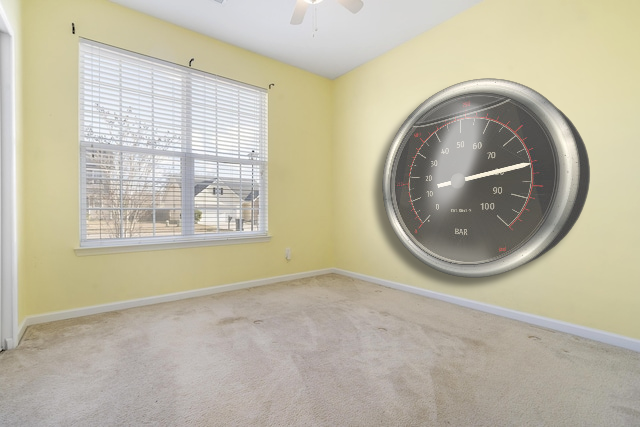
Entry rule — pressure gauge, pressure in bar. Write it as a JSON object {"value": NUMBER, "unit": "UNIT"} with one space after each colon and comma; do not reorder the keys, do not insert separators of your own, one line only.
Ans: {"value": 80, "unit": "bar"}
